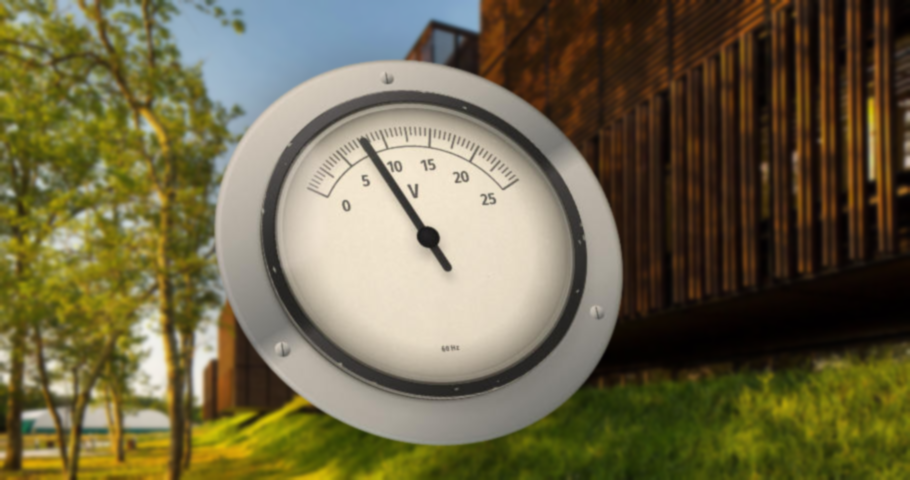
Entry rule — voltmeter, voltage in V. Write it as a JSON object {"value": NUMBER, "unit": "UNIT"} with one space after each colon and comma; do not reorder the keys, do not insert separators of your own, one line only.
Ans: {"value": 7.5, "unit": "V"}
